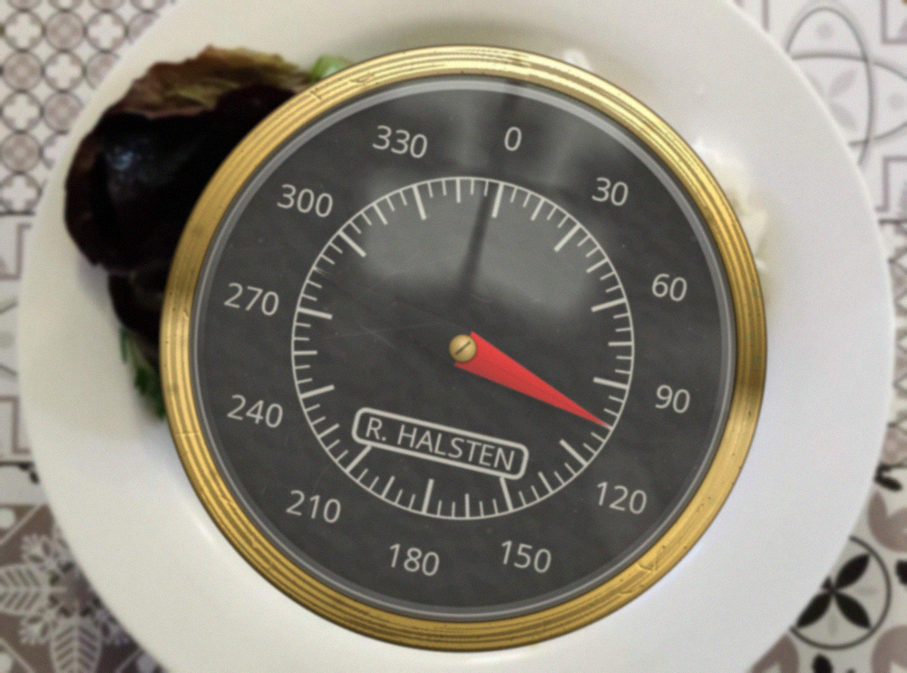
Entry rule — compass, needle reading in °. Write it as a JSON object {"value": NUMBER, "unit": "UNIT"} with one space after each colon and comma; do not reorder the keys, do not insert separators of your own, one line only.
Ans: {"value": 105, "unit": "°"}
